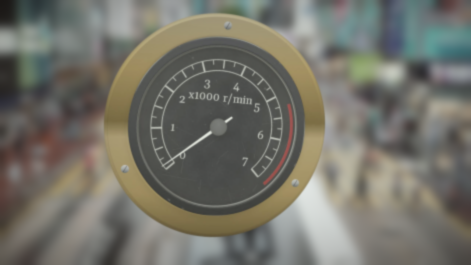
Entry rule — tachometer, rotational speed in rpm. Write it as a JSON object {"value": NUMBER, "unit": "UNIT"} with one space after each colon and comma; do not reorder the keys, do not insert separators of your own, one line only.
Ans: {"value": 125, "unit": "rpm"}
